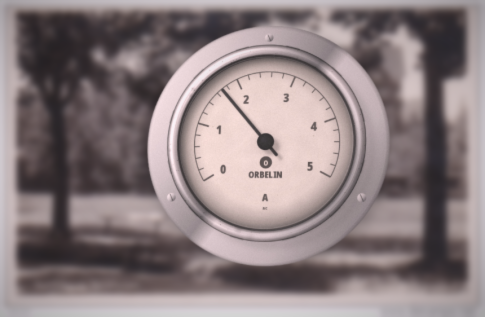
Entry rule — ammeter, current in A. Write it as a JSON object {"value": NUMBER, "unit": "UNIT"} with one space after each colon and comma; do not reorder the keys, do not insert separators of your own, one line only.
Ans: {"value": 1.7, "unit": "A"}
